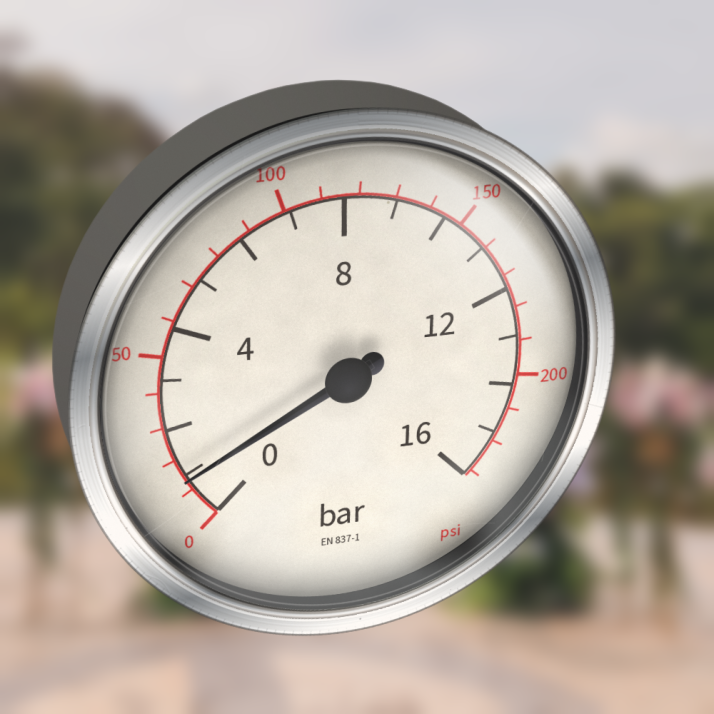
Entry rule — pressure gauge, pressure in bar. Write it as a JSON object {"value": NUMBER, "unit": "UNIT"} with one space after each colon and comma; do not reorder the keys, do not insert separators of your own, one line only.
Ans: {"value": 1, "unit": "bar"}
